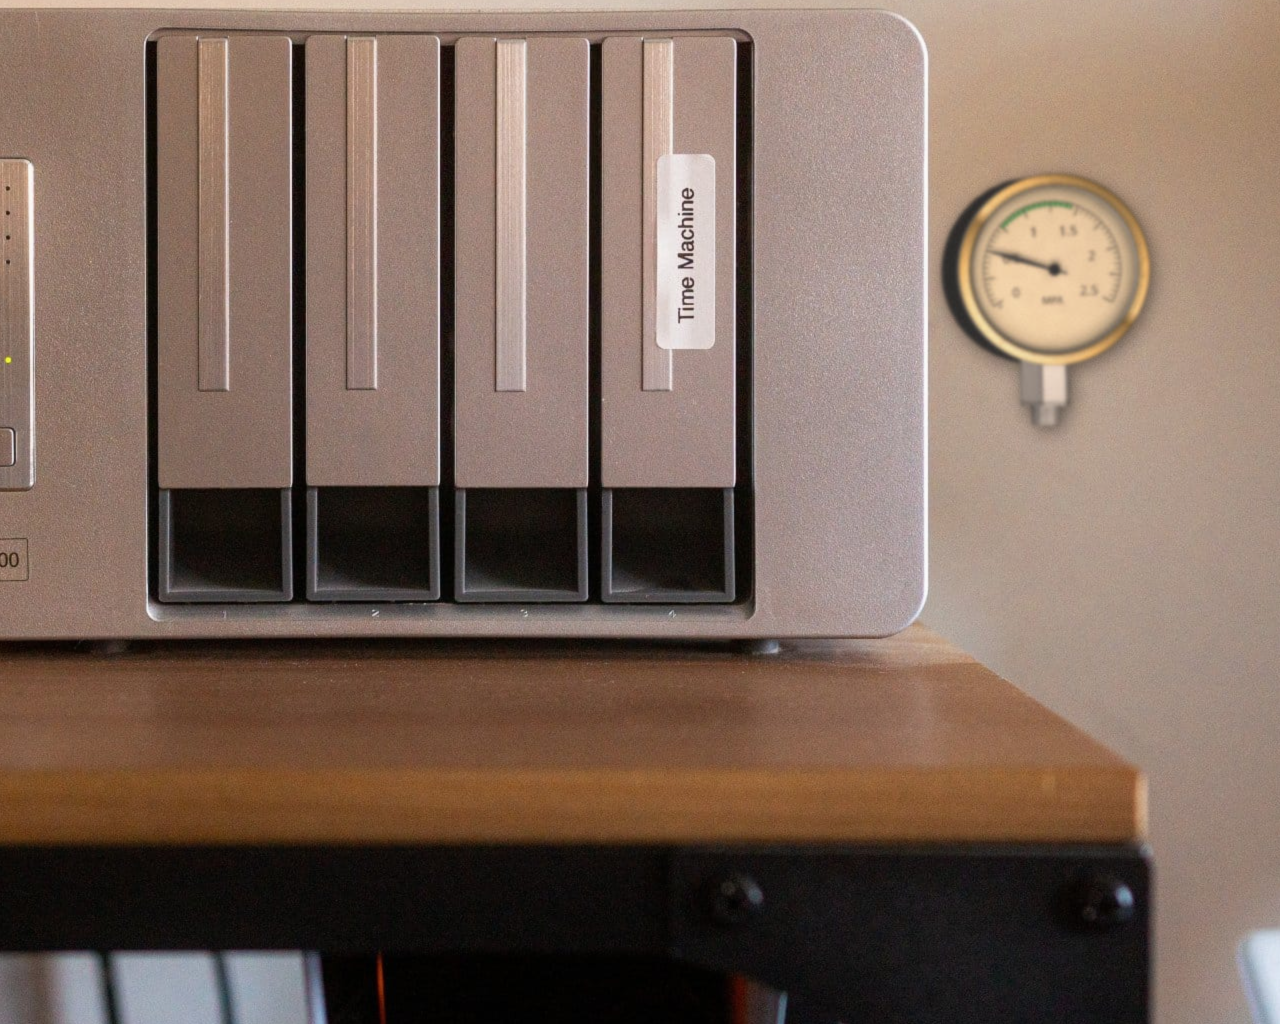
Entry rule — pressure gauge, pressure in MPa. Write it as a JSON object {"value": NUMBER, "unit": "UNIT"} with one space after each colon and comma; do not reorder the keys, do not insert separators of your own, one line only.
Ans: {"value": 0.5, "unit": "MPa"}
